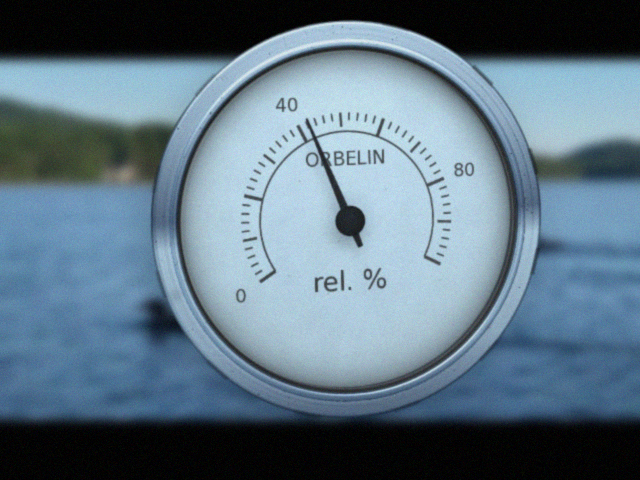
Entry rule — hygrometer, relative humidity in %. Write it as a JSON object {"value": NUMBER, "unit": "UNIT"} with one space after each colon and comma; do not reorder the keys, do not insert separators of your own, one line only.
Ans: {"value": 42, "unit": "%"}
